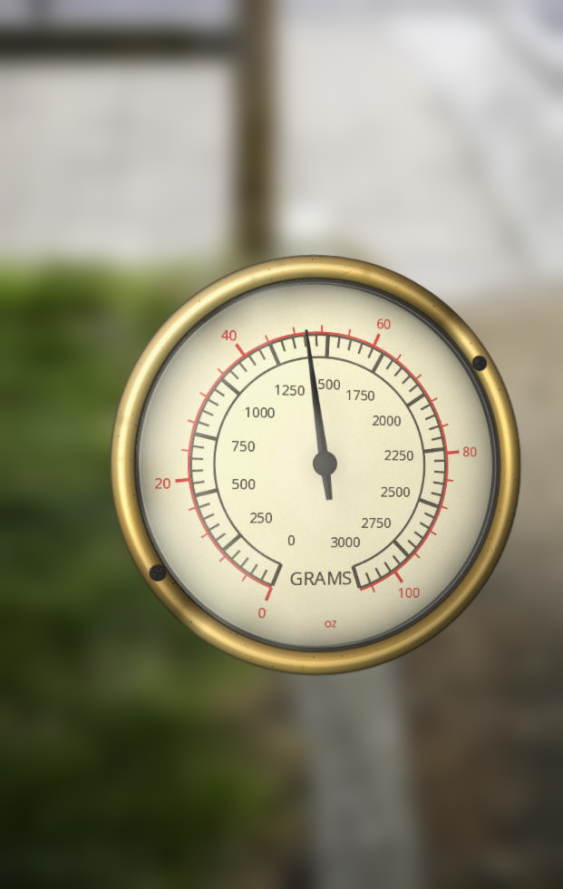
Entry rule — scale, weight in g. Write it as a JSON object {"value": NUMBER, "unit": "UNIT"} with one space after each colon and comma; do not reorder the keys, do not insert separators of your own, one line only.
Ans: {"value": 1400, "unit": "g"}
